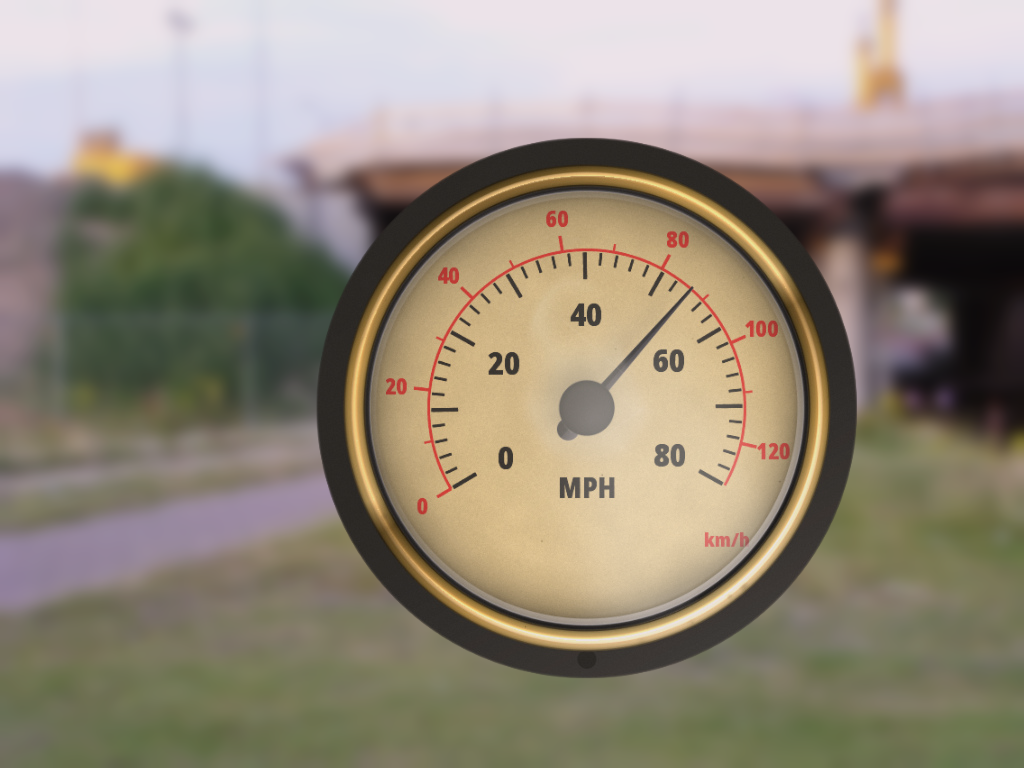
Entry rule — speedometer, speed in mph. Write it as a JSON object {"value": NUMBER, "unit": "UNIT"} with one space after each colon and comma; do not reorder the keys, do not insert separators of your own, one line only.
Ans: {"value": 54, "unit": "mph"}
